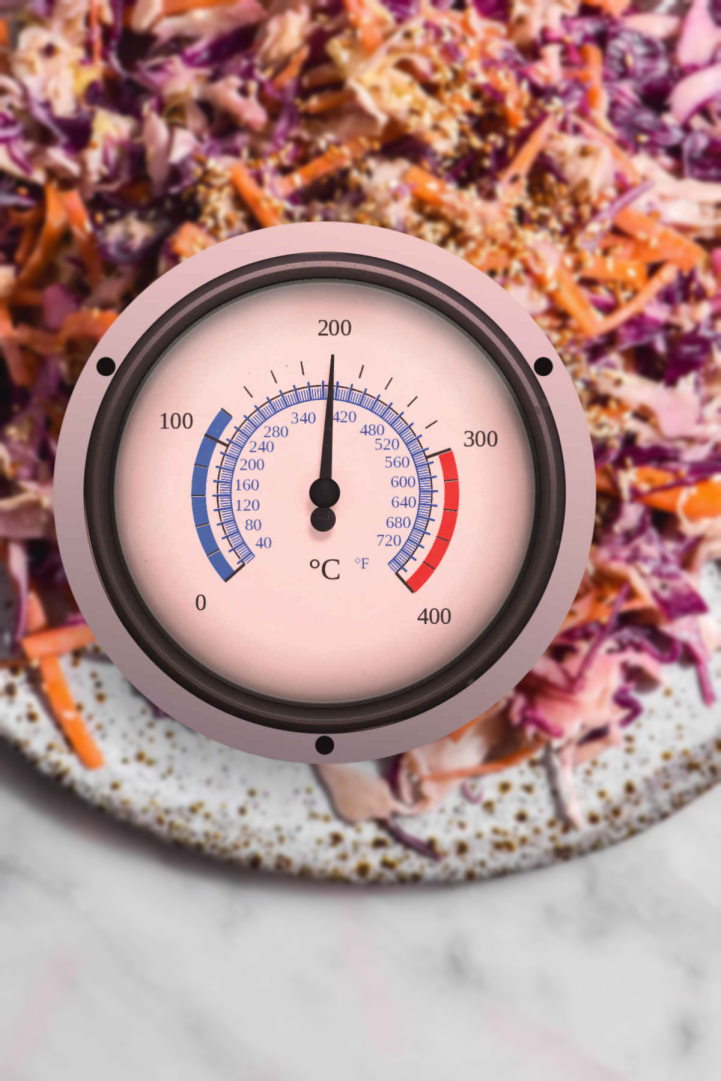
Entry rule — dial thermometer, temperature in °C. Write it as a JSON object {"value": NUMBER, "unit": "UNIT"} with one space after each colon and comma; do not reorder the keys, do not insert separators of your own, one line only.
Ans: {"value": 200, "unit": "°C"}
